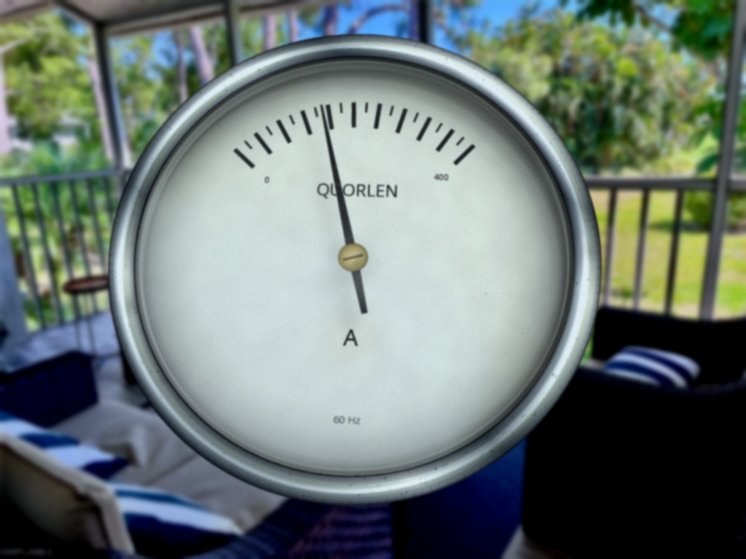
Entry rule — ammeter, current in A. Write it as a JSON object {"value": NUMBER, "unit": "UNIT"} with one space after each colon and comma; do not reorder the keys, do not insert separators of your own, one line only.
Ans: {"value": 150, "unit": "A"}
